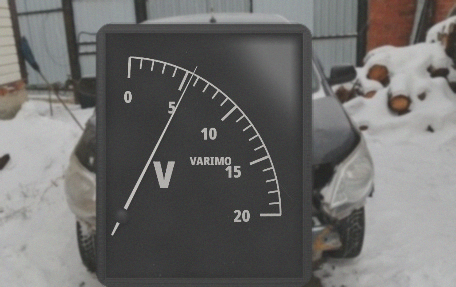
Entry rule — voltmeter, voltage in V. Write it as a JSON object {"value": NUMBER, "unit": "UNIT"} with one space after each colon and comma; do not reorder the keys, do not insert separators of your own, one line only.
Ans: {"value": 5.5, "unit": "V"}
